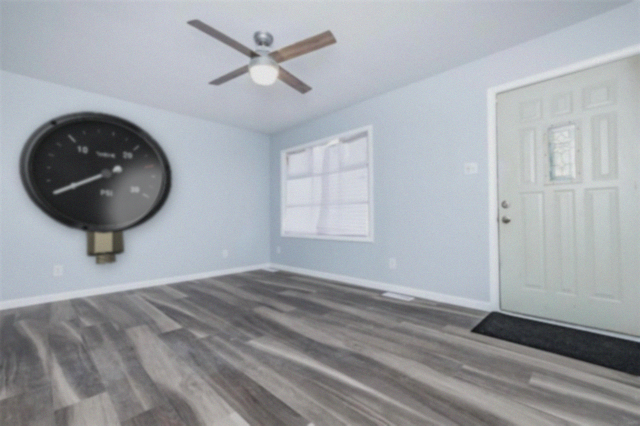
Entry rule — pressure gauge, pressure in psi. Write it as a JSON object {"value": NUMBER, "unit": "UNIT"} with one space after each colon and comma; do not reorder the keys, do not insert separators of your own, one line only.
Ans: {"value": 0, "unit": "psi"}
